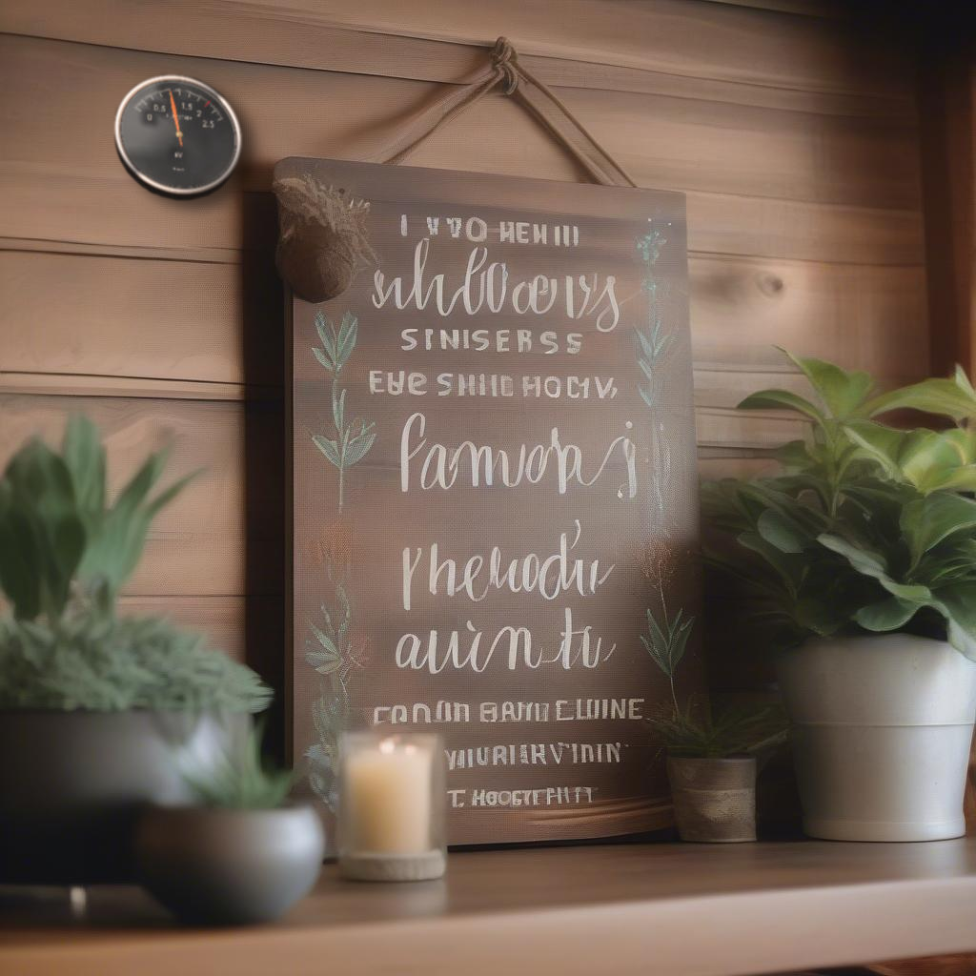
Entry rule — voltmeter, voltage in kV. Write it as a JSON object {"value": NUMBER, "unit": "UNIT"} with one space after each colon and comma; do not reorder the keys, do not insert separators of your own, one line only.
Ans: {"value": 1, "unit": "kV"}
